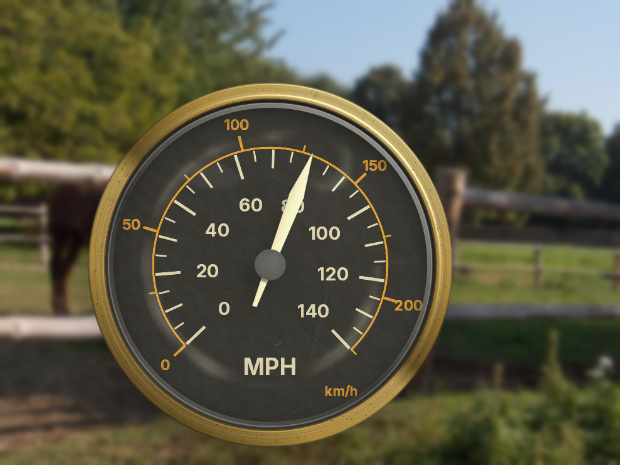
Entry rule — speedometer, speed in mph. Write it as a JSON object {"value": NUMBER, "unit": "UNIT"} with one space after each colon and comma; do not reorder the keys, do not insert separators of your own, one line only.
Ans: {"value": 80, "unit": "mph"}
